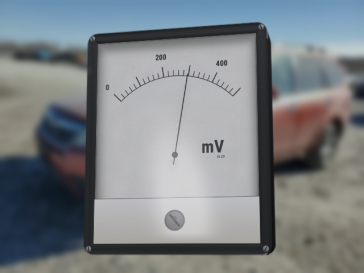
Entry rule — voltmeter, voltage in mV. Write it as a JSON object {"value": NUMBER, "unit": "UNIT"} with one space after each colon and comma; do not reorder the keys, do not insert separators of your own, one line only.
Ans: {"value": 300, "unit": "mV"}
